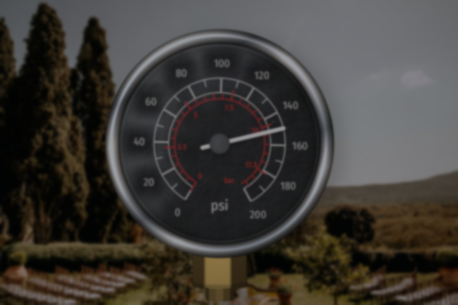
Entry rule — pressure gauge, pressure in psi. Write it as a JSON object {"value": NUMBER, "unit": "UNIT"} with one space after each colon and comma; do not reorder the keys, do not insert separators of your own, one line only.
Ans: {"value": 150, "unit": "psi"}
